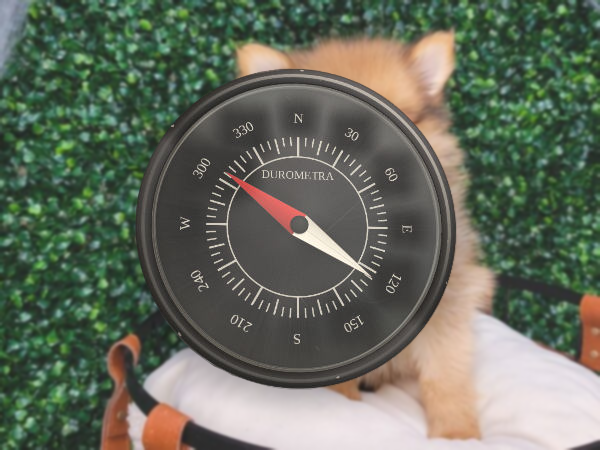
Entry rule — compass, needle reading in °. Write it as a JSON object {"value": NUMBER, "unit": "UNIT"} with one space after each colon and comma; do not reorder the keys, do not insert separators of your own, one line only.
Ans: {"value": 305, "unit": "°"}
